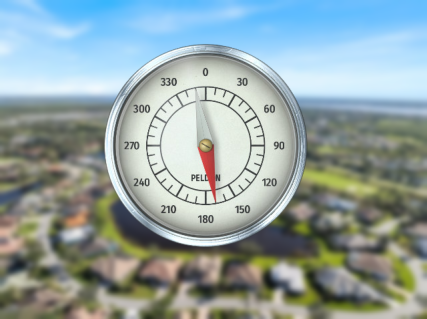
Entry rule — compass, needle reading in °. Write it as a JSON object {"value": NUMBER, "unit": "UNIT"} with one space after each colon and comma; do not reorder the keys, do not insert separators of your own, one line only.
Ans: {"value": 170, "unit": "°"}
